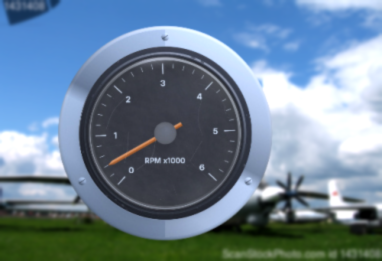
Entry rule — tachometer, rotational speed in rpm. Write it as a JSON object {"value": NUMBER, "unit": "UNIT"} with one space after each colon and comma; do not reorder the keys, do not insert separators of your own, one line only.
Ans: {"value": 400, "unit": "rpm"}
